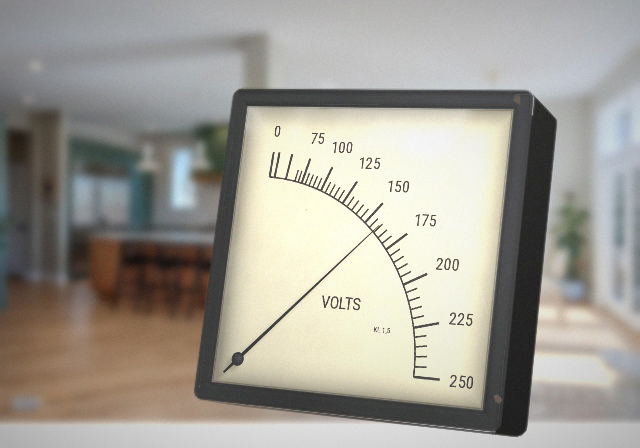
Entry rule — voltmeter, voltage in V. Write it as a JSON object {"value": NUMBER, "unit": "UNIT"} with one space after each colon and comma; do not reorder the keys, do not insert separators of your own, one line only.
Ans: {"value": 160, "unit": "V"}
